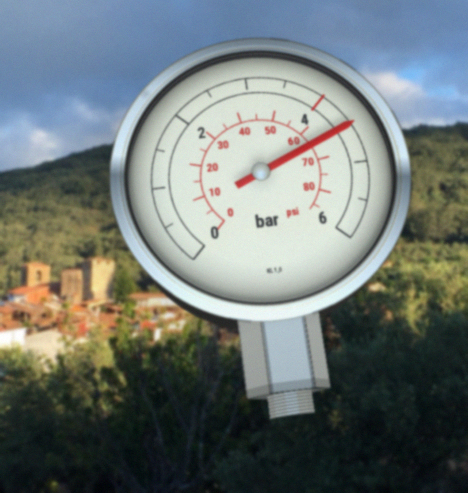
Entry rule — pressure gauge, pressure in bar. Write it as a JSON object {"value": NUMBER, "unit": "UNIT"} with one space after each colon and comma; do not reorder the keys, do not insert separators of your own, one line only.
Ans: {"value": 4.5, "unit": "bar"}
